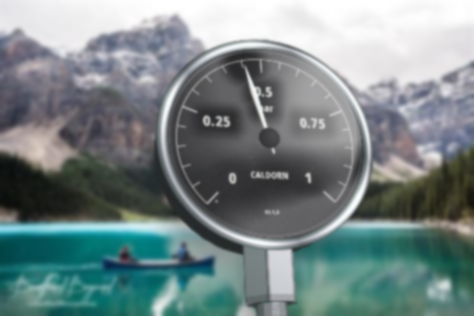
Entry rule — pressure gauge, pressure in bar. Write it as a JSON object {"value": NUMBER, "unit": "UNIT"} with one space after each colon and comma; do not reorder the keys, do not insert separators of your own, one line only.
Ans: {"value": 0.45, "unit": "bar"}
